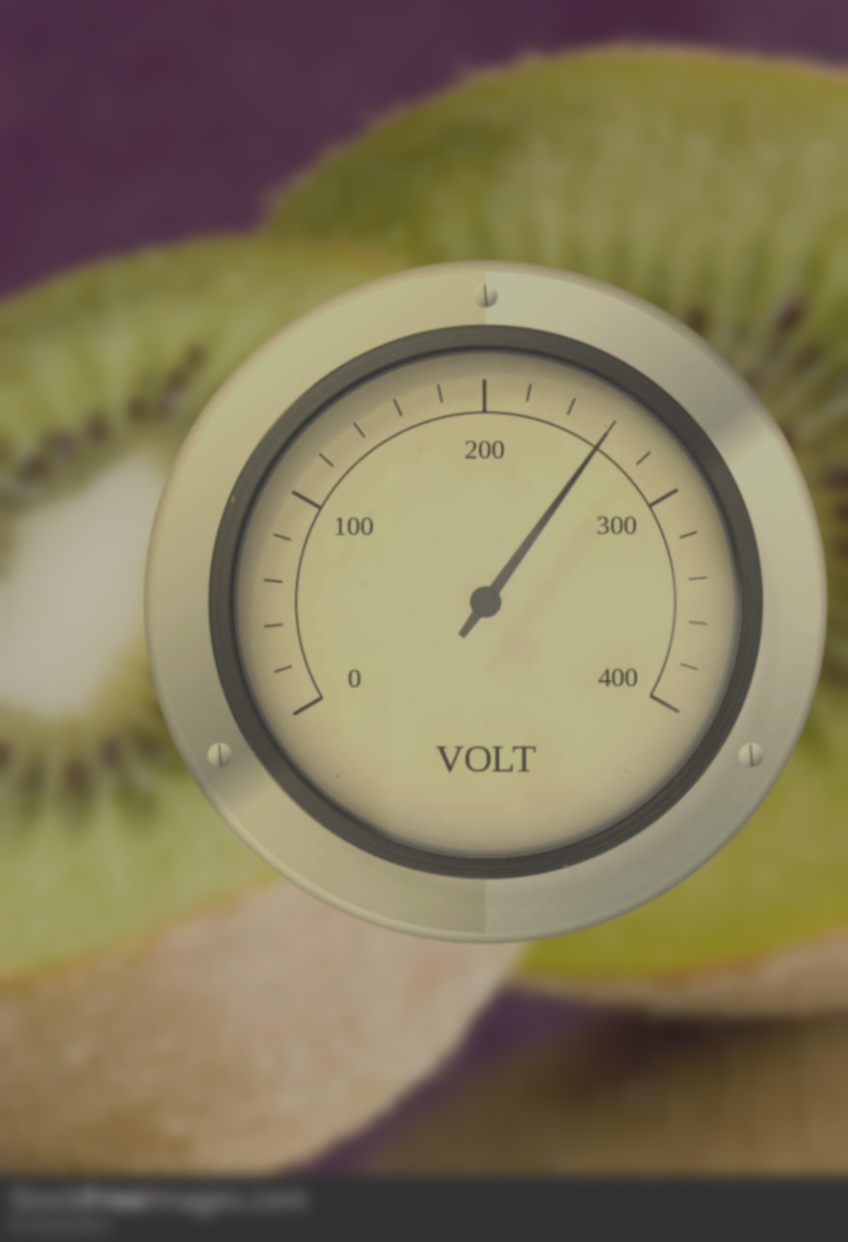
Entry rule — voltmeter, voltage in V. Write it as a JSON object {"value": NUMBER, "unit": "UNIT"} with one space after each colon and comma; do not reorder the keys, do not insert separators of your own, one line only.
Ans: {"value": 260, "unit": "V"}
